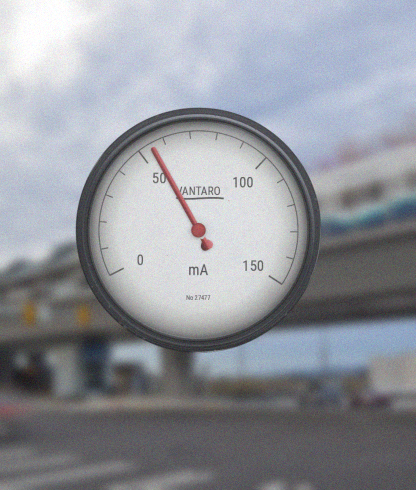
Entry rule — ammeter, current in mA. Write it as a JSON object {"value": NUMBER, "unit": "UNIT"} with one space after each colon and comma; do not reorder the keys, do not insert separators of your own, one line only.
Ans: {"value": 55, "unit": "mA"}
